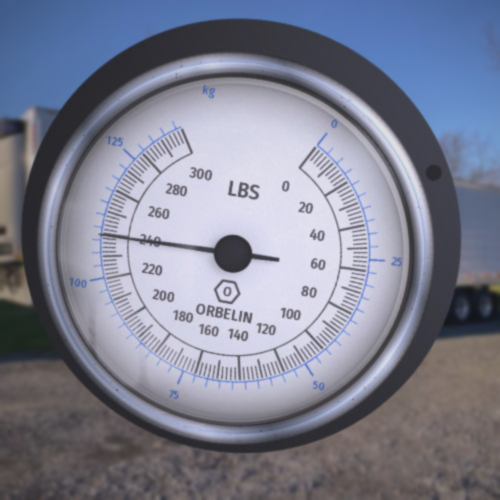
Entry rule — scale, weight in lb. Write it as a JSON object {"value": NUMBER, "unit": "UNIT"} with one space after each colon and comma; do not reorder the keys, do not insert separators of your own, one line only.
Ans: {"value": 240, "unit": "lb"}
